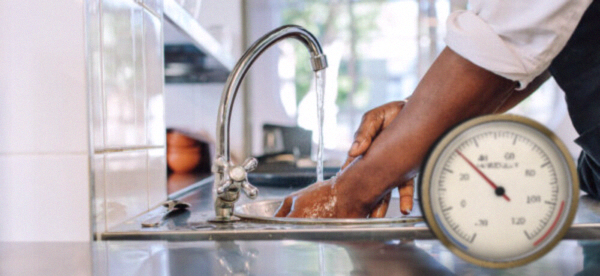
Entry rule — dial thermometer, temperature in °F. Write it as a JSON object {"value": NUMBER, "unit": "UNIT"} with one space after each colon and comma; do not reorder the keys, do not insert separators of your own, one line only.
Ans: {"value": 30, "unit": "°F"}
